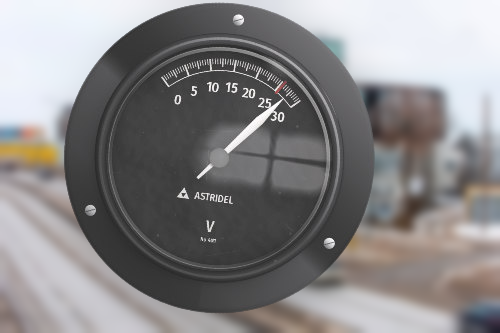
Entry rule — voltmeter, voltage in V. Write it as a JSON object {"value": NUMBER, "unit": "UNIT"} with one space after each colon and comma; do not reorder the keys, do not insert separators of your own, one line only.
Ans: {"value": 27.5, "unit": "V"}
